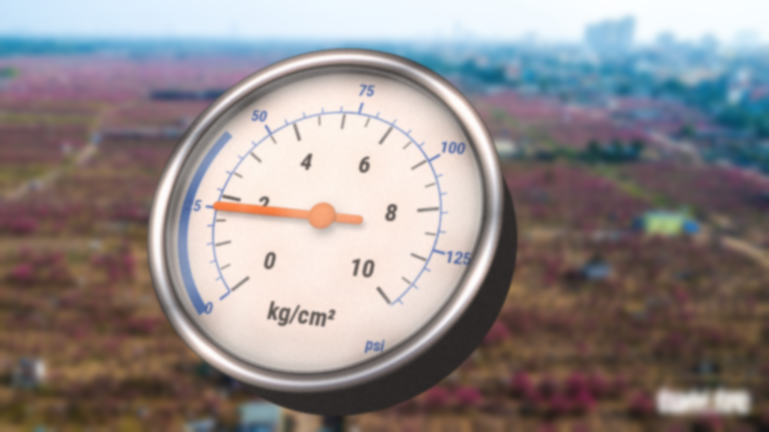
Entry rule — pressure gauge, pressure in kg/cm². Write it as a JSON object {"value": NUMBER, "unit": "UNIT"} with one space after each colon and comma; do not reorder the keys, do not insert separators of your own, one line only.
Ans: {"value": 1.75, "unit": "kg/cm²"}
